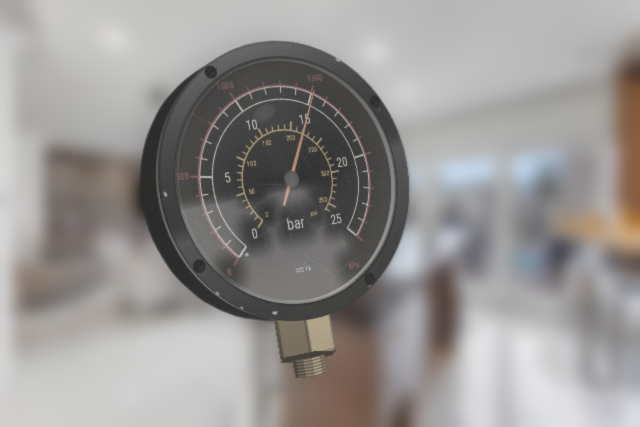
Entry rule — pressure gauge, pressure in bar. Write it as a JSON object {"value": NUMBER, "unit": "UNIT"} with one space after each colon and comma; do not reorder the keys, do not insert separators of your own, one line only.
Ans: {"value": 15, "unit": "bar"}
